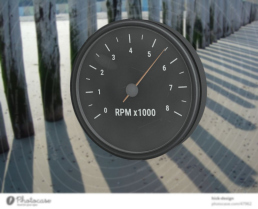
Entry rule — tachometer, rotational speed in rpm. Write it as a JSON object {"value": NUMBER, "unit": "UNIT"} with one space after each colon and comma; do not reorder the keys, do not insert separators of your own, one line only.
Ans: {"value": 5500, "unit": "rpm"}
